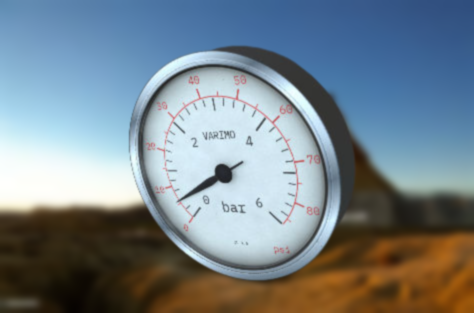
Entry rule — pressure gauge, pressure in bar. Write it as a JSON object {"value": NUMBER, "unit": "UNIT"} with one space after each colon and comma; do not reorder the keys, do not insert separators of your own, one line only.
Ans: {"value": 0.4, "unit": "bar"}
